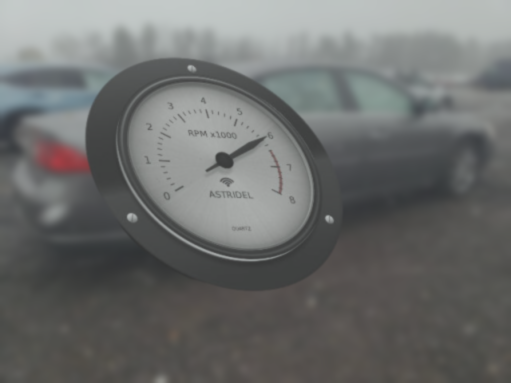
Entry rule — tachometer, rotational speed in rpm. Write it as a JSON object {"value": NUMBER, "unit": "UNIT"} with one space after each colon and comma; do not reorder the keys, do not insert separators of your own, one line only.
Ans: {"value": 6000, "unit": "rpm"}
